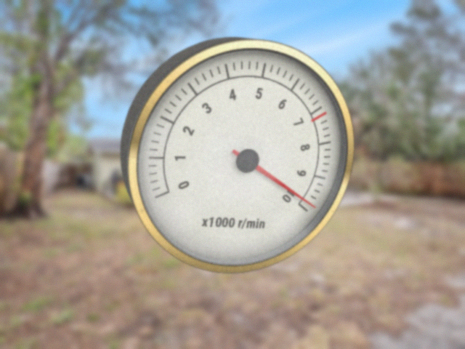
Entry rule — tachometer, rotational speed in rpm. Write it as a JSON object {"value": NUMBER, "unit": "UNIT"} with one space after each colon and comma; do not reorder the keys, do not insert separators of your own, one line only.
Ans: {"value": 9800, "unit": "rpm"}
